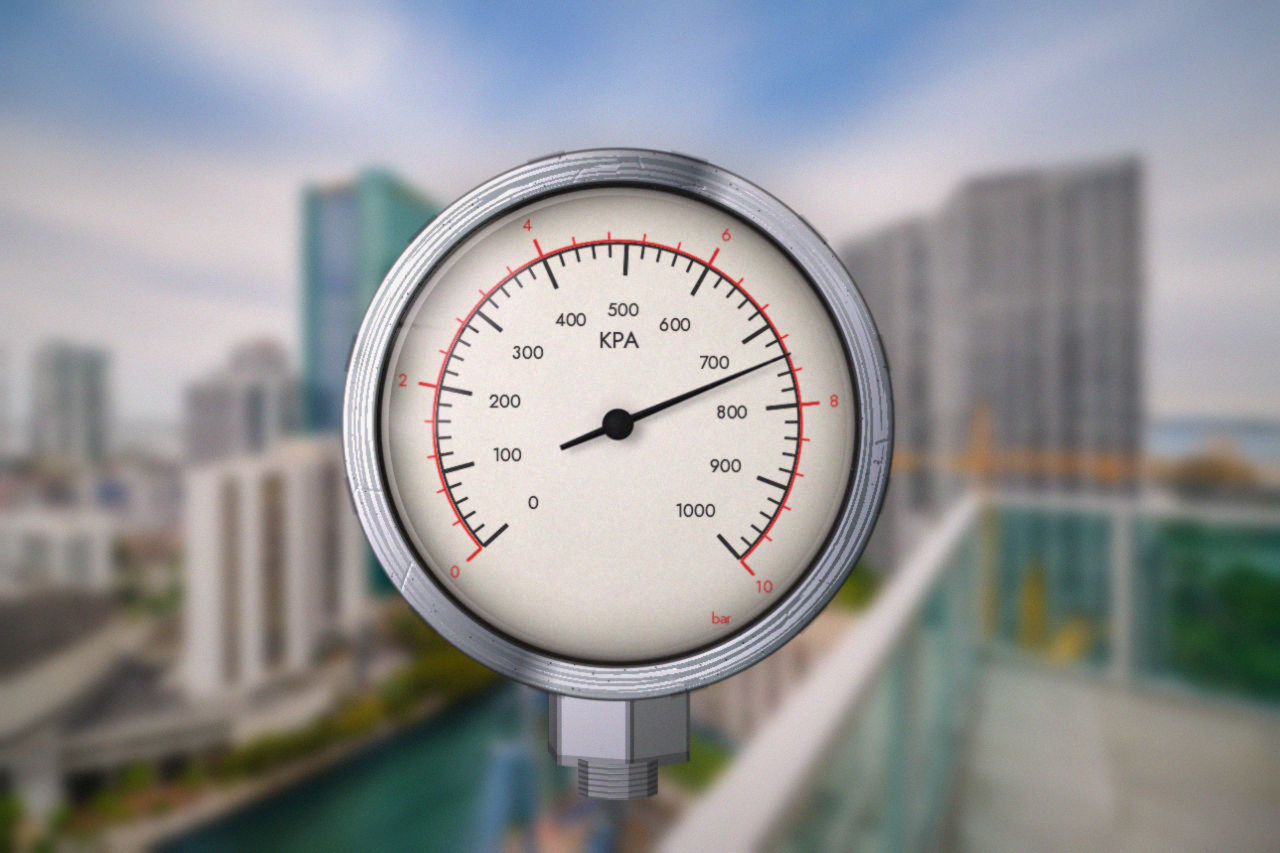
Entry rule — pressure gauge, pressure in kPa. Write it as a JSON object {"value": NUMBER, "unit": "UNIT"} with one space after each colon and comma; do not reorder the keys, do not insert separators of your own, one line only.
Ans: {"value": 740, "unit": "kPa"}
